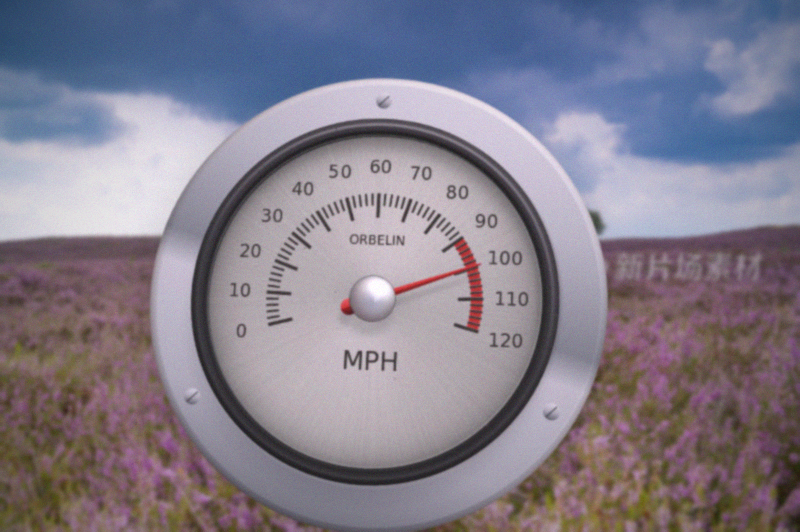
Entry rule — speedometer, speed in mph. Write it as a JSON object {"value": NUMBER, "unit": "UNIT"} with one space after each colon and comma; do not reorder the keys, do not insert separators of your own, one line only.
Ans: {"value": 100, "unit": "mph"}
